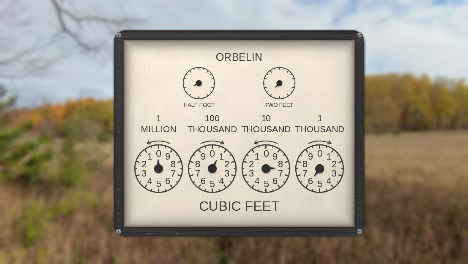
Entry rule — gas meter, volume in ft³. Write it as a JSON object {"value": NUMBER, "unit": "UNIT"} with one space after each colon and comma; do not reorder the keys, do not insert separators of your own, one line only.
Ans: {"value": 7600, "unit": "ft³"}
